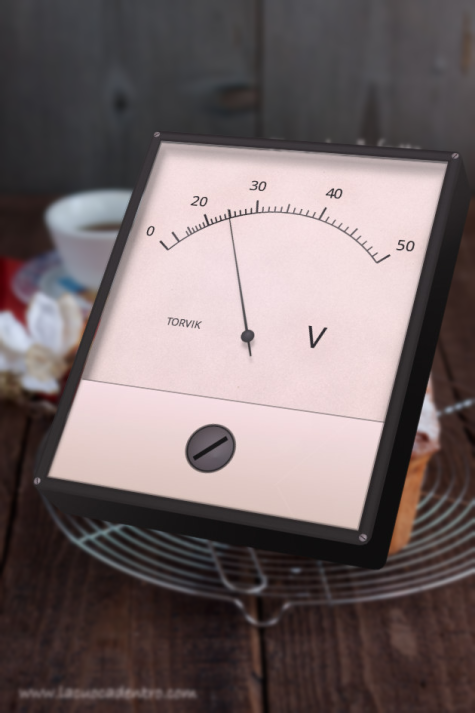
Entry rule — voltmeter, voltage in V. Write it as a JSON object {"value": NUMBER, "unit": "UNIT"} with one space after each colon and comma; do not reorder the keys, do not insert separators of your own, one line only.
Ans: {"value": 25, "unit": "V"}
